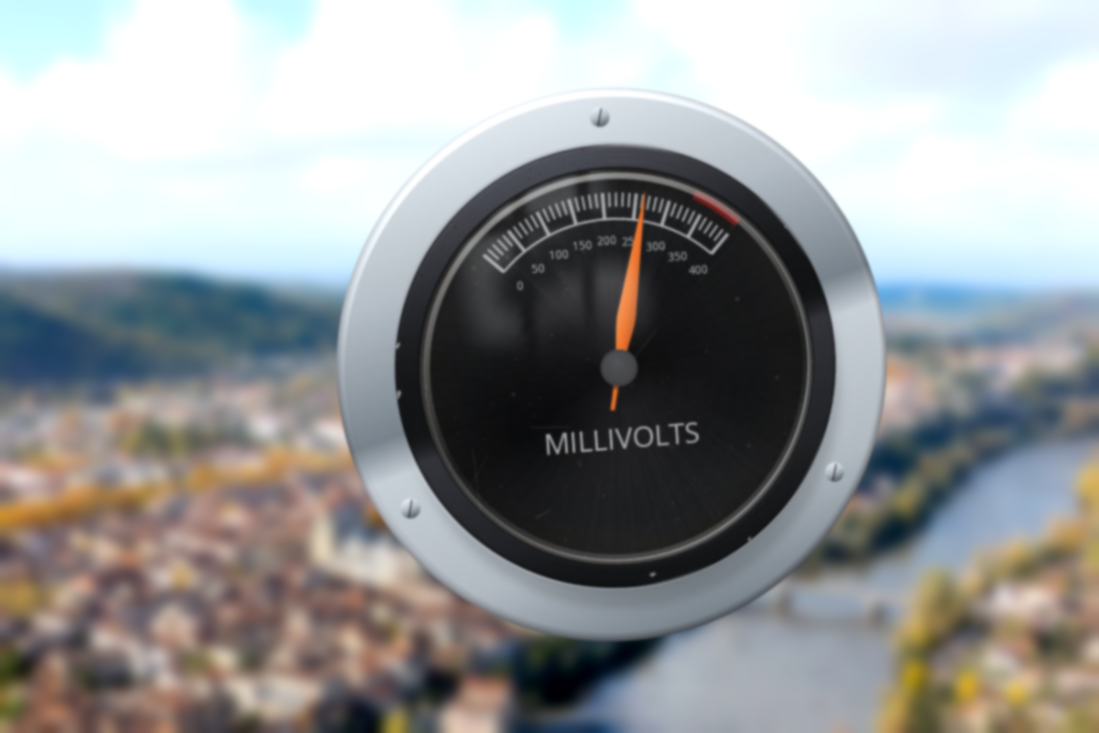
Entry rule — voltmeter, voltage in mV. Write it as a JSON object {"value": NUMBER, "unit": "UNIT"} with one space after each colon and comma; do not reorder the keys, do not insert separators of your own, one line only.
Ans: {"value": 260, "unit": "mV"}
